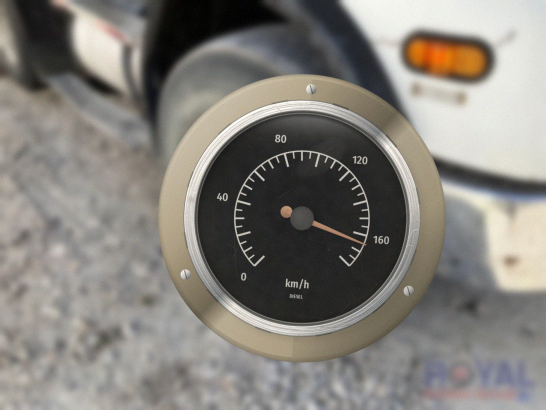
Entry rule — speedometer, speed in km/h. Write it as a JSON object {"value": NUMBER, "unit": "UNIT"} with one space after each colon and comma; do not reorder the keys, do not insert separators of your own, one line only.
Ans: {"value": 165, "unit": "km/h"}
